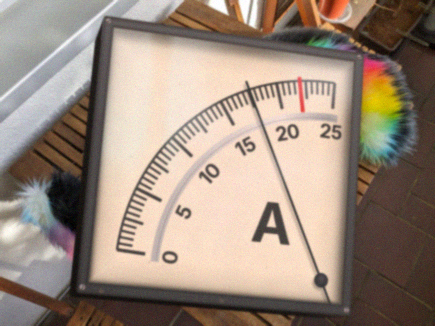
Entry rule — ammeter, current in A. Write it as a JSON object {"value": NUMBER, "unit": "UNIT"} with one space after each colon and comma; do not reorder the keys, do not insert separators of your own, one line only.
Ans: {"value": 17.5, "unit": "A"}
